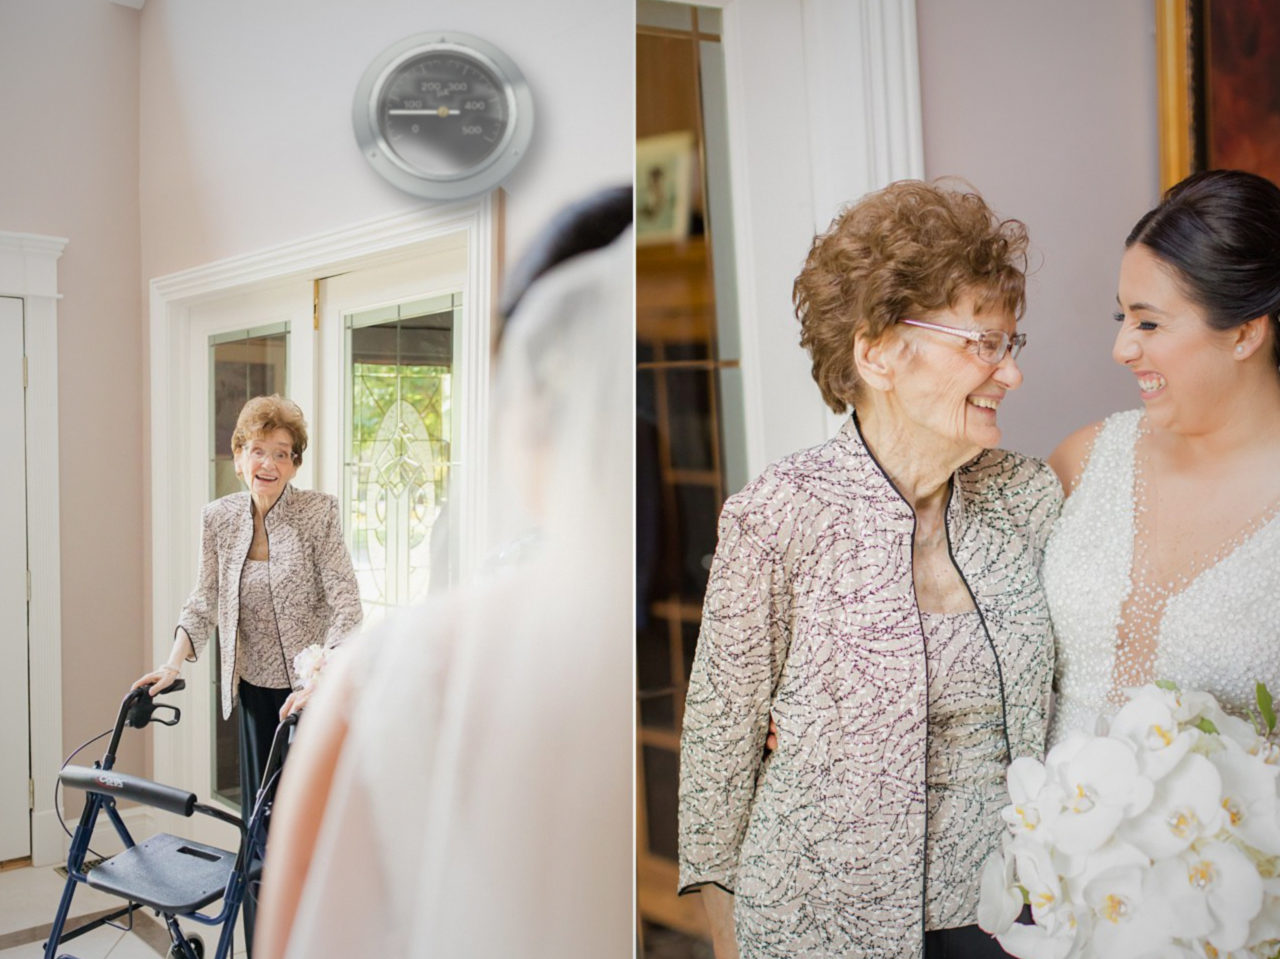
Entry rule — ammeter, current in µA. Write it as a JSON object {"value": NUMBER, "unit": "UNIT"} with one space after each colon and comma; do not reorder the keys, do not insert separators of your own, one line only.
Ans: {"value": 60, "unit": "µA"}
